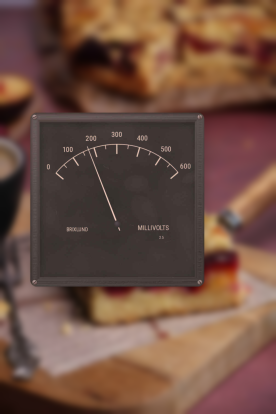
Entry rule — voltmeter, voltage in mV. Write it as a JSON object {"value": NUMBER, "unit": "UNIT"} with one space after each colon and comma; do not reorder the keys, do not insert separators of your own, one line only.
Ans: {"value": 175, "unit": "mV"}
